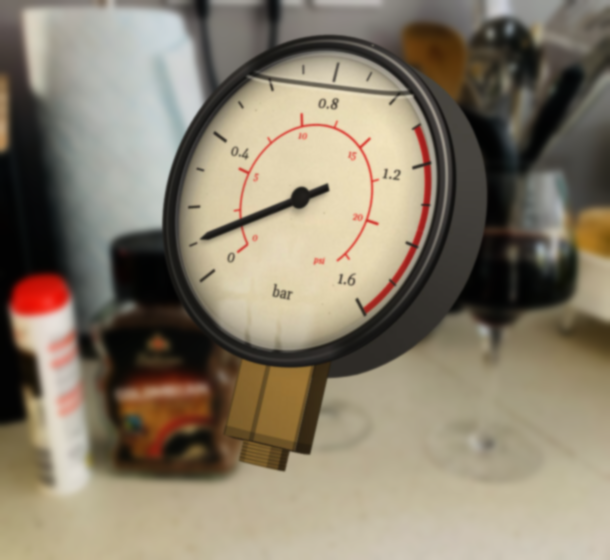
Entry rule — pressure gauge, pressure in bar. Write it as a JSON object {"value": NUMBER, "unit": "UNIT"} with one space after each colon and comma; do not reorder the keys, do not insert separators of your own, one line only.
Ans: {"value": 0.1, "unit": "bar"}
